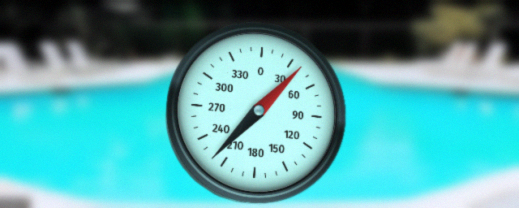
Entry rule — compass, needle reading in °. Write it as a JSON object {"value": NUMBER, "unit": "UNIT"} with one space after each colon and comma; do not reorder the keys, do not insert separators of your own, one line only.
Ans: {"value": 40, "unit": "°"}
